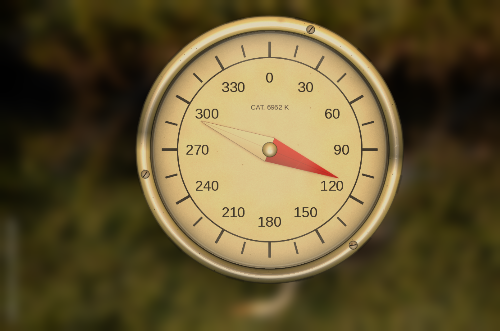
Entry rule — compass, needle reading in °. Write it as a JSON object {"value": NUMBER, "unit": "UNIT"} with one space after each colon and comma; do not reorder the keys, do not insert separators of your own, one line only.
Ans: {"value": 112.5, "unit": "°"}
